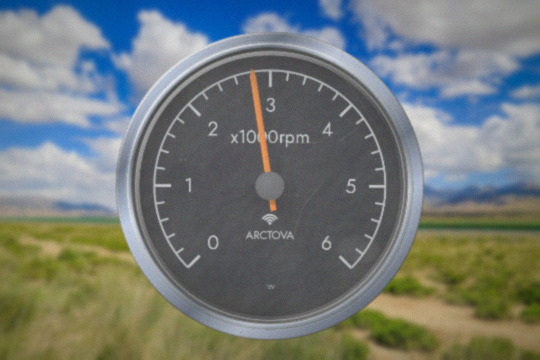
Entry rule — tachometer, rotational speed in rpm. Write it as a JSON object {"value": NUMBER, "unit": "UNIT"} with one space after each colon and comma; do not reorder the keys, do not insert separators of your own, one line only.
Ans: {"value": 2800, "unit": "rpm"}
